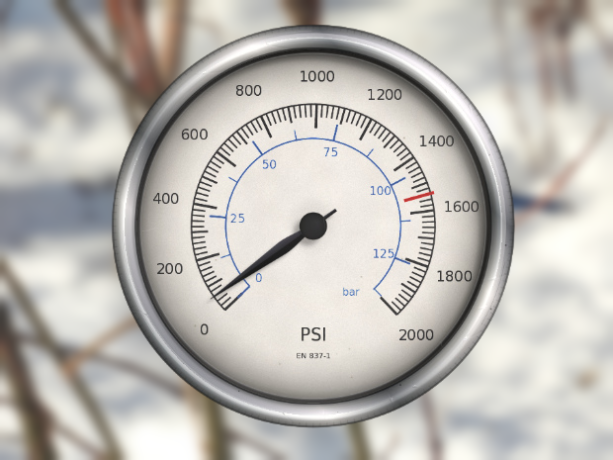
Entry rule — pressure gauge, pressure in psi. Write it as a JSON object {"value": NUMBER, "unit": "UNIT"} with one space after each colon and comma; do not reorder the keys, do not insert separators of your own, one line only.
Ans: {"value": 60, "unit": "psi"}
